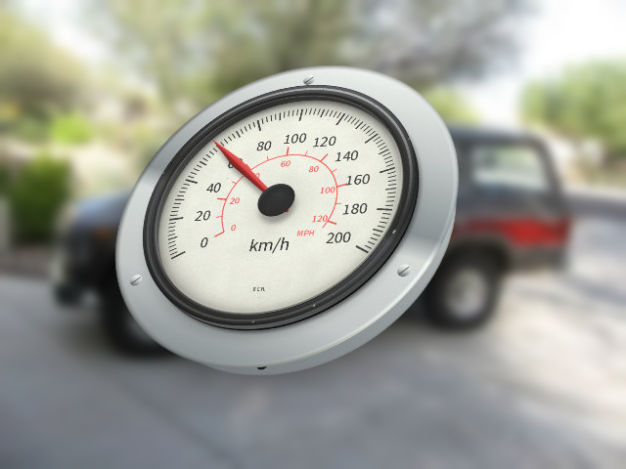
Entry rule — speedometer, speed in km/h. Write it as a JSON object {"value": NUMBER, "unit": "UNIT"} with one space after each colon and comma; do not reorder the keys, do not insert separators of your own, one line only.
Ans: {"value": 60, "unit": "km/h"}
